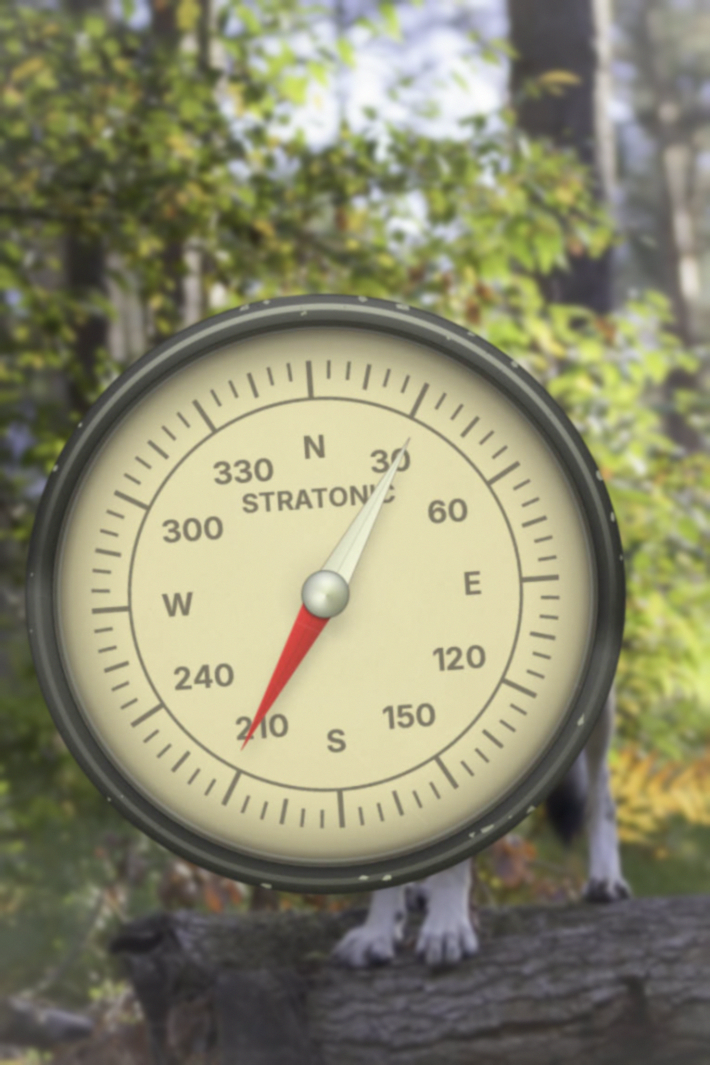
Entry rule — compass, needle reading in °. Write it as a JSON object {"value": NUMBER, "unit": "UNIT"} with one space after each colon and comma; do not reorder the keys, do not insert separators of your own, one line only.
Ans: {"value": 212.5, "unit": "°"}
